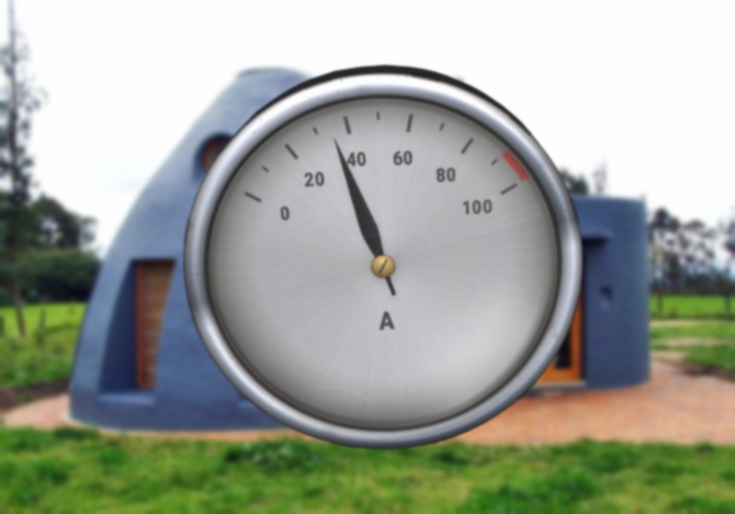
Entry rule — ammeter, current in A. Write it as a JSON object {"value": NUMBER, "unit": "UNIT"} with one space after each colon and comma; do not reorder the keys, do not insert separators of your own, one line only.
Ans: {"value": 35, "unit": "A"}
